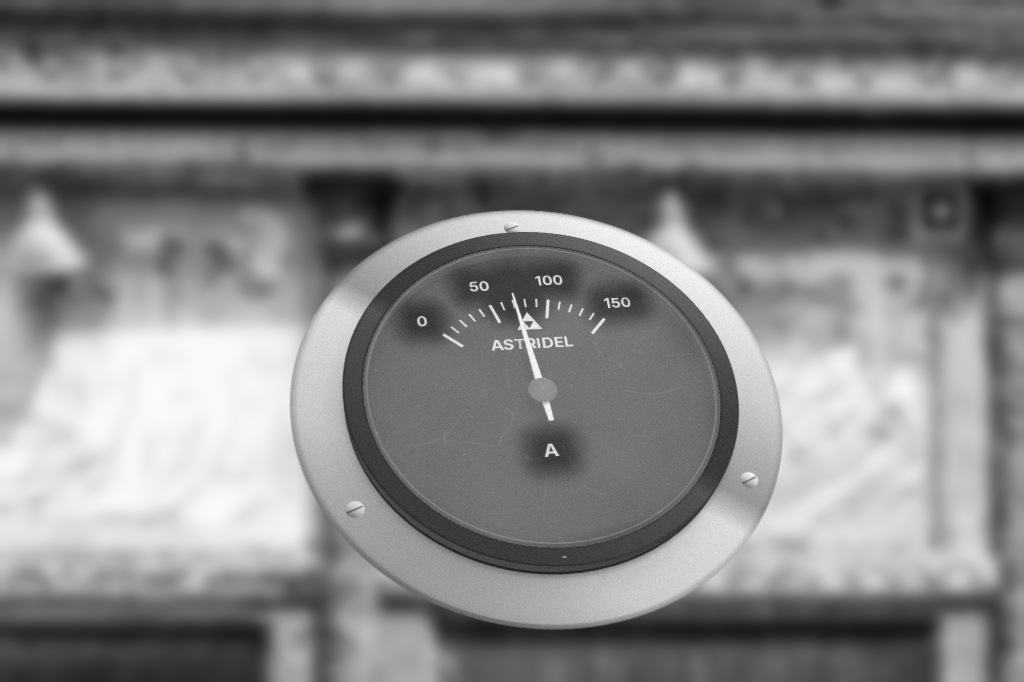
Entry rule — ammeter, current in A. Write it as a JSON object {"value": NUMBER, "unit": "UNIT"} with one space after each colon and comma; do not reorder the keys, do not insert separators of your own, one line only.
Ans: {"value": 70, "unit": "A"}
